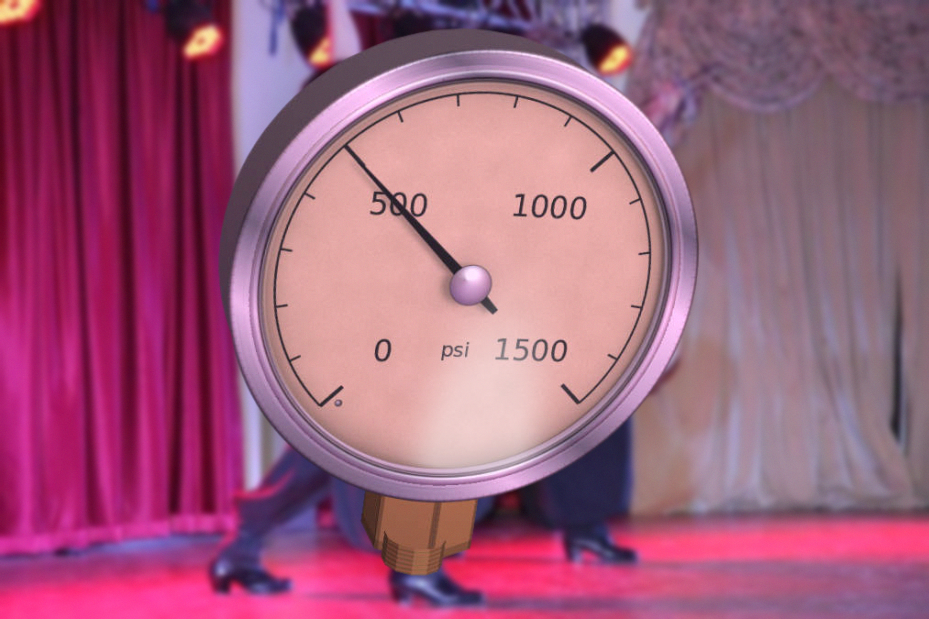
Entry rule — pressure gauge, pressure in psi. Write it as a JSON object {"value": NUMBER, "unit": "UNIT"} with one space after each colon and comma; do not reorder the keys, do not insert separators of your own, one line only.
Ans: {"value": 500, "unit": "psi"}
